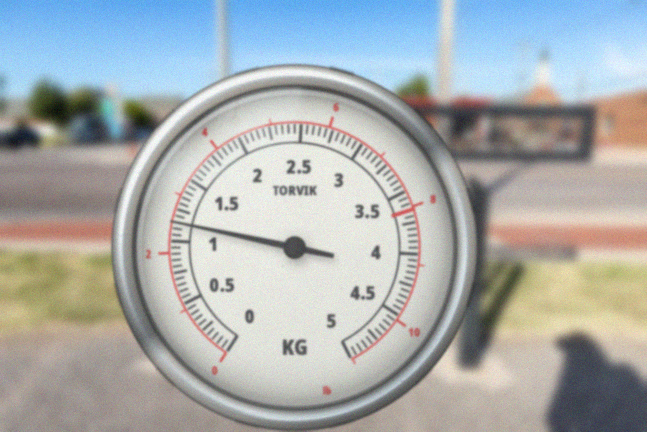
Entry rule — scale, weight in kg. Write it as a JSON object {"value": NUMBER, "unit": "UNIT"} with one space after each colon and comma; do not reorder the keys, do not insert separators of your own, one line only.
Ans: {"value": 1.15, "unit": "kg"}
